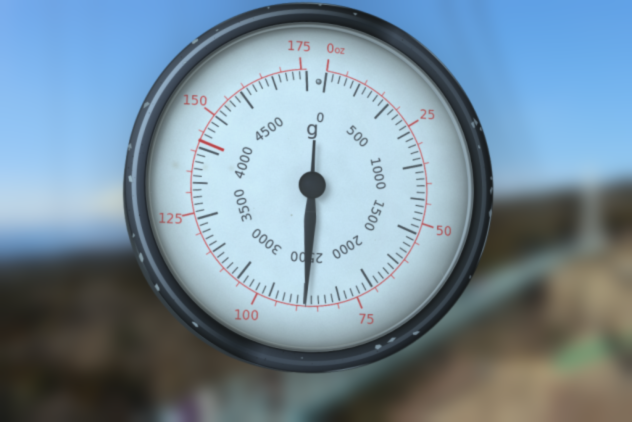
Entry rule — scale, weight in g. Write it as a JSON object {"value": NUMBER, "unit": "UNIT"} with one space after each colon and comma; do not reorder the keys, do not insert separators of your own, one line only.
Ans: {"value": 2500, "unit": "g"}
